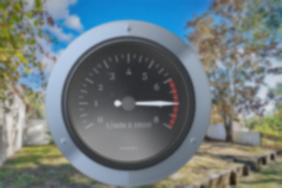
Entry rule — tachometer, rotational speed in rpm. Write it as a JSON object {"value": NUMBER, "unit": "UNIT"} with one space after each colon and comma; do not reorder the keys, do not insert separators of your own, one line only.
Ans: {"value": 7000, "unit": "rpm"}
